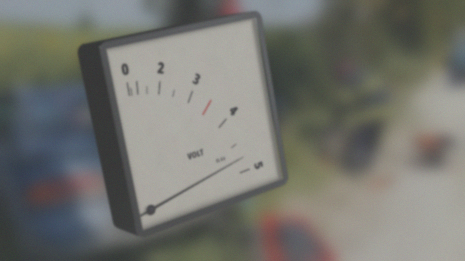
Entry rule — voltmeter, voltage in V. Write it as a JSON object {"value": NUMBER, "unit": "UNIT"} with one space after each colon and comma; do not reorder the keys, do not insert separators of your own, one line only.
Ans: {"value": 4.75, "unit": "V"}
